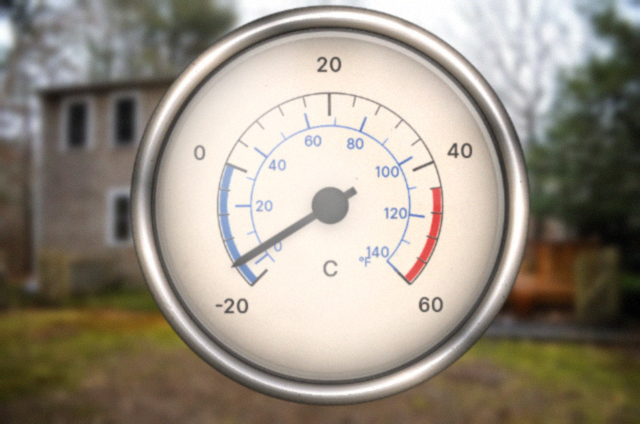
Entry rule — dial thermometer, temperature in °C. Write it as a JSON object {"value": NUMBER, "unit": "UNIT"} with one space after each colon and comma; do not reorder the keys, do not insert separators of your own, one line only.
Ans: {"value": -16, "unit": "°C"}
